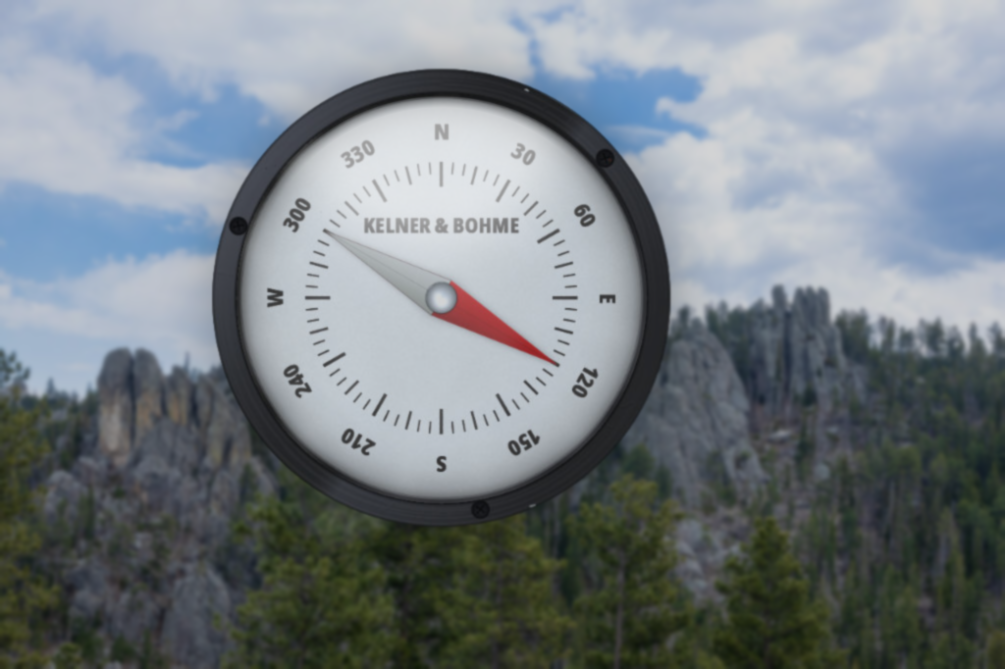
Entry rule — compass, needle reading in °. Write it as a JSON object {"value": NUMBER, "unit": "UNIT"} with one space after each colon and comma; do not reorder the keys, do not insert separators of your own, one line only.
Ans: {"value": 120, "unit": "°"}
